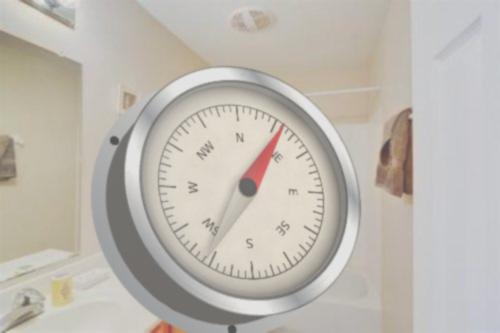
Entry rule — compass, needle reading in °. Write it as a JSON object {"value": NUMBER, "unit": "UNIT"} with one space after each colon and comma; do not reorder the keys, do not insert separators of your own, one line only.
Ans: {"value": 35, "unit": "°"}
